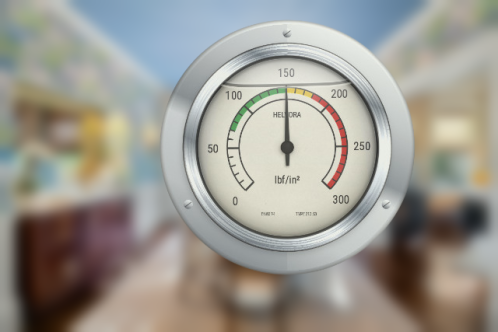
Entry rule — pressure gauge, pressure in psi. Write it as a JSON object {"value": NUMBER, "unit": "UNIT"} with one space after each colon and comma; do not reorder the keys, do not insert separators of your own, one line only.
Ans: {"value": 150, "unit": "psi"}
